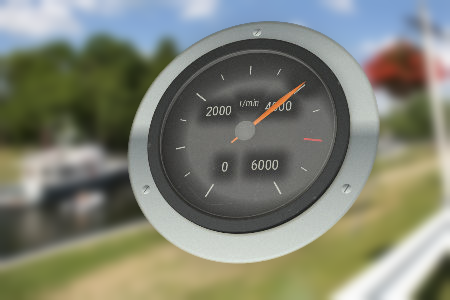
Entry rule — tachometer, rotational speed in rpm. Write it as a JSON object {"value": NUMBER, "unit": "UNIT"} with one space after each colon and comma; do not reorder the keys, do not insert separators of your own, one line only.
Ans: {"value": 4000, "unit": "rpm"}
